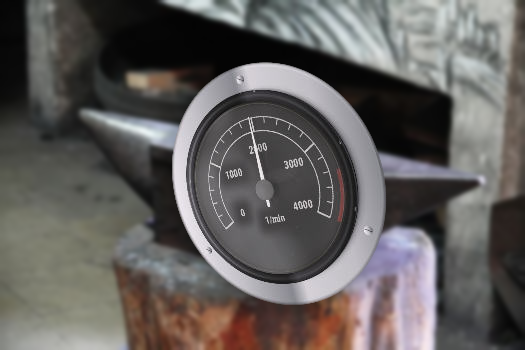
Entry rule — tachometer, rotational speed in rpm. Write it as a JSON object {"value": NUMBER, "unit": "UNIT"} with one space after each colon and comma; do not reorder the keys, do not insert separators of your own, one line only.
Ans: {"value": 2000, "unit": "rpm"}
